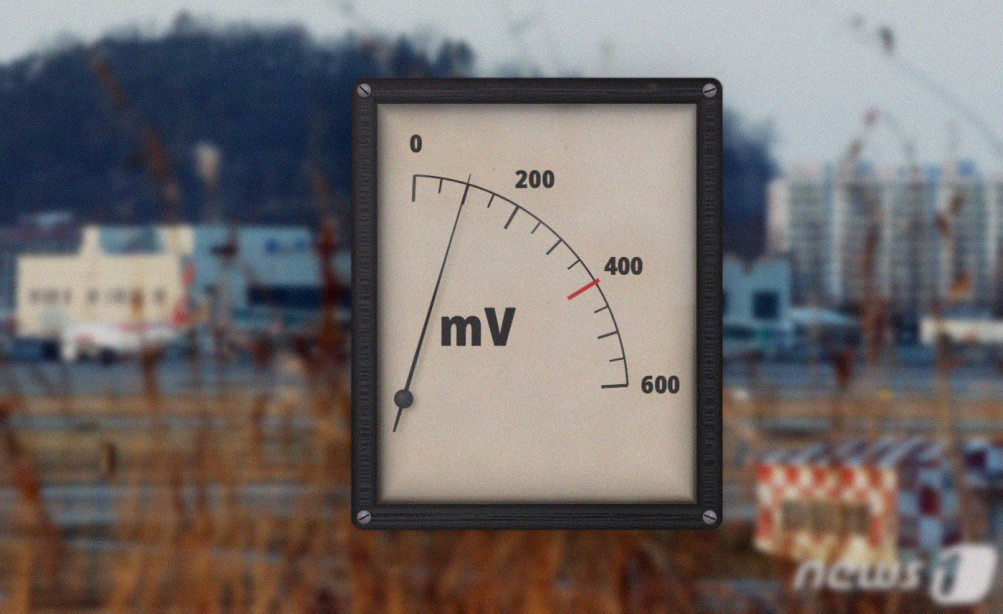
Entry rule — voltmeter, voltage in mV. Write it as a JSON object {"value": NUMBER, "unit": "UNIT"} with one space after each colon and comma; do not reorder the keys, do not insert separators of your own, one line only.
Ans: {"value": 100, "unit": "mV"}
